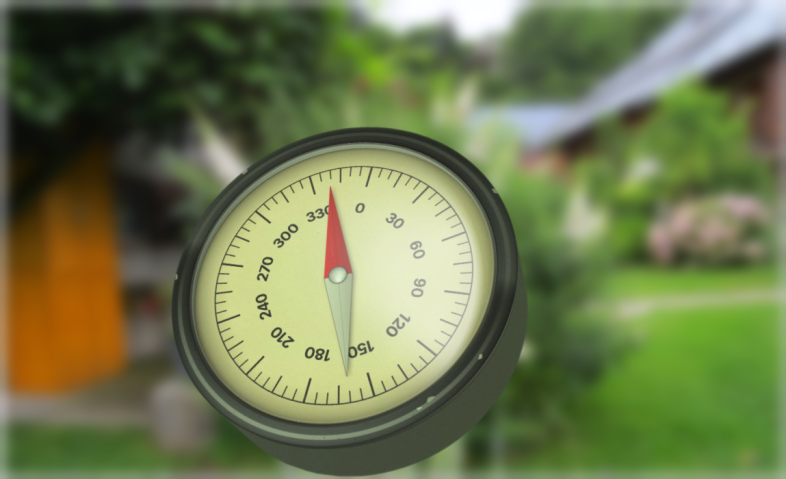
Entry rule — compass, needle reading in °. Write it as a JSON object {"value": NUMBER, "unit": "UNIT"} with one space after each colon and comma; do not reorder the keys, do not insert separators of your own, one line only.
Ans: {"value": 340, "unit": "°"}
